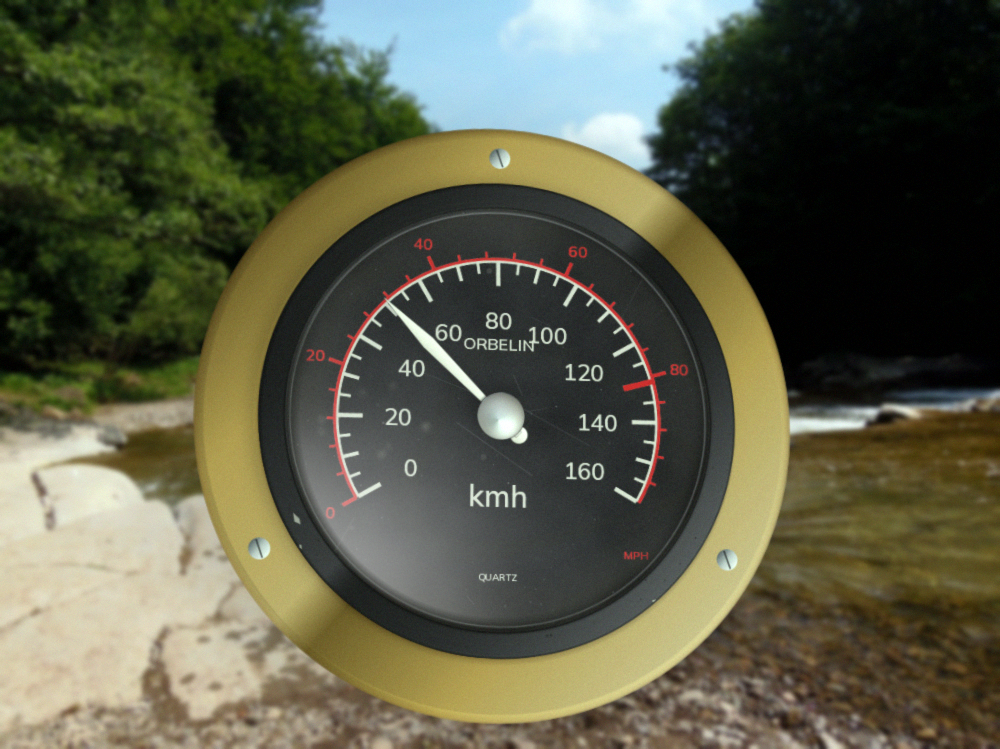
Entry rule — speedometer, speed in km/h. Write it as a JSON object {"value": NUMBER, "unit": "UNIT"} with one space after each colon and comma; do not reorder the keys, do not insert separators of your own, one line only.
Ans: {"value": 50, "unit": "km/h"}
